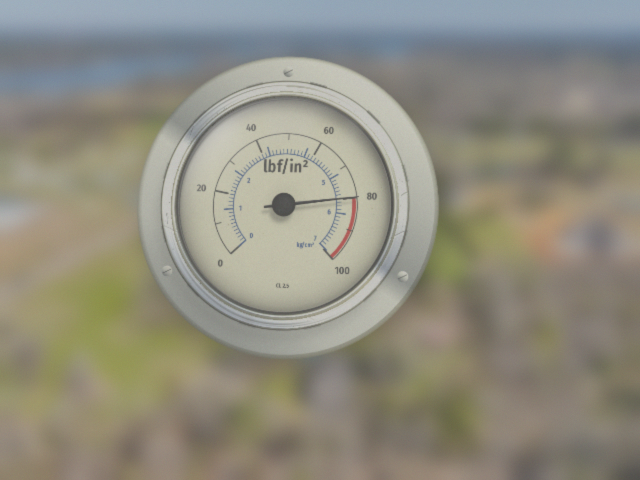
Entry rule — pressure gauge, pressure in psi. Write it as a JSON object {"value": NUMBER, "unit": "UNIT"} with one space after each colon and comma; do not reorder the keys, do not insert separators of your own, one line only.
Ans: {"value": 80, "unit": "psi"}
